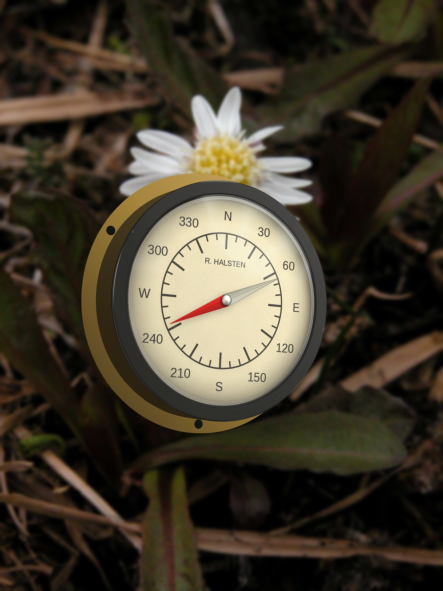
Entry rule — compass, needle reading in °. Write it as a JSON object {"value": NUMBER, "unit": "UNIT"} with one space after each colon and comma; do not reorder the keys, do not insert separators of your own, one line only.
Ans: {"value": 245, "unit": "°"}
